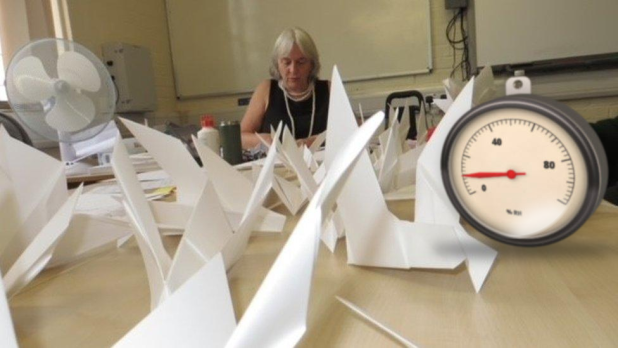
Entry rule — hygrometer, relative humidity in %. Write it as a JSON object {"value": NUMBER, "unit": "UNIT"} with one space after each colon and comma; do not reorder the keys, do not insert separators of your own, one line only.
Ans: {"value": 10, "unit": "%"}
